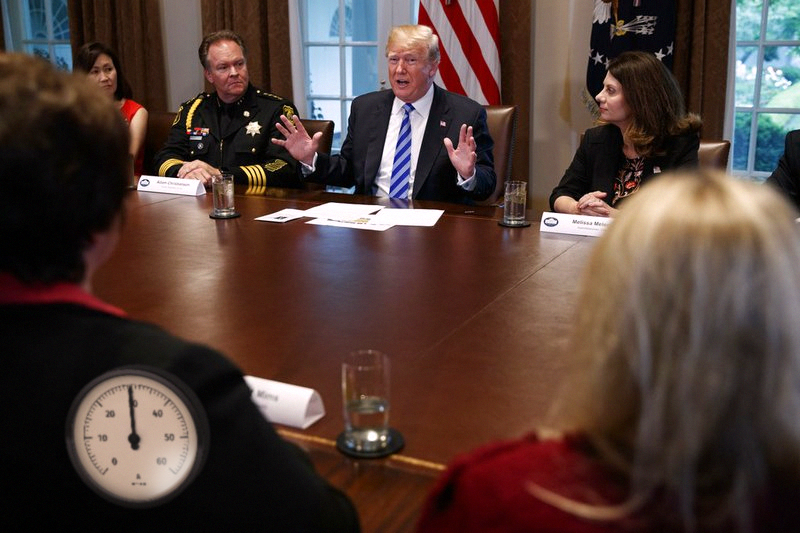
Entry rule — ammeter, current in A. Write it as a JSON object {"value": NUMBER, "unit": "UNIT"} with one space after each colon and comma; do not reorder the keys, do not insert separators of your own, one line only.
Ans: {"value": 30, "unit": "A"}
